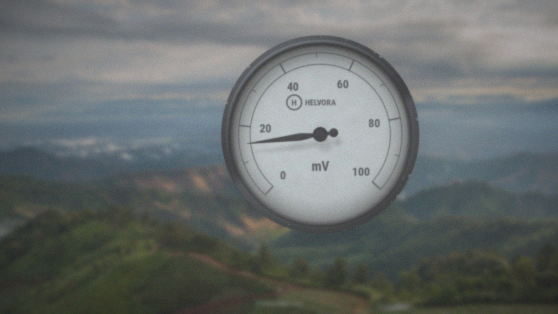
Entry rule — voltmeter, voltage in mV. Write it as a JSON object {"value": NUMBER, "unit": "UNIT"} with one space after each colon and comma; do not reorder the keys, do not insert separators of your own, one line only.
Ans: {"value": 15, "unit": "mV"}
